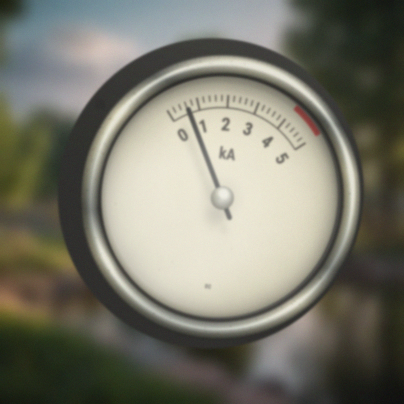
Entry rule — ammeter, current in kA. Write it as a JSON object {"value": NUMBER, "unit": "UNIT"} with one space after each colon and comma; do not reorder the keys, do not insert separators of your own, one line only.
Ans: {"value": 0.6, "unit": "kA"}
